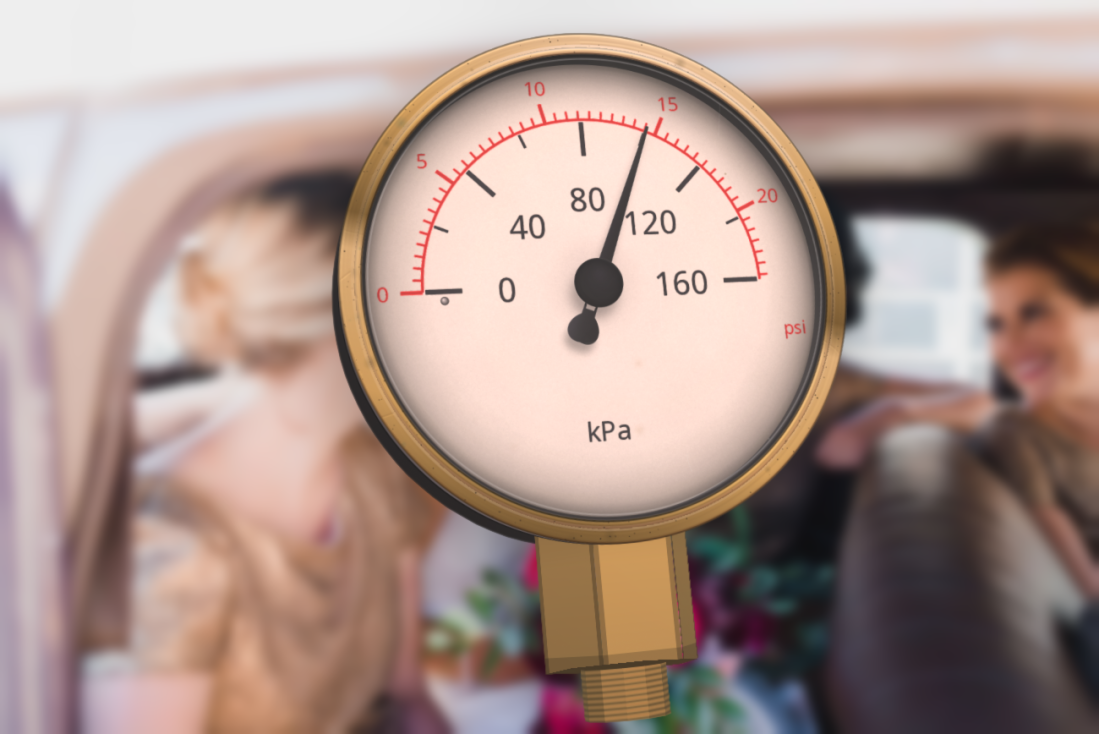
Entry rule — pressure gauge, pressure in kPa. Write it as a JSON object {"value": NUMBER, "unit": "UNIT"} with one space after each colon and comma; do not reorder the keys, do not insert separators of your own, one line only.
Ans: {"value": 100, "unit": "kPa"}
